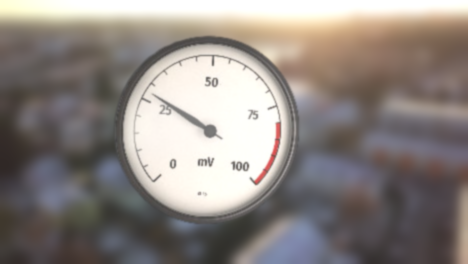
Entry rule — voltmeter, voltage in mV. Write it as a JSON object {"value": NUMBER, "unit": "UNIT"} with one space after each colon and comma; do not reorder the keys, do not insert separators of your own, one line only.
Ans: {"value": 27.5, "unit": "mV"}
